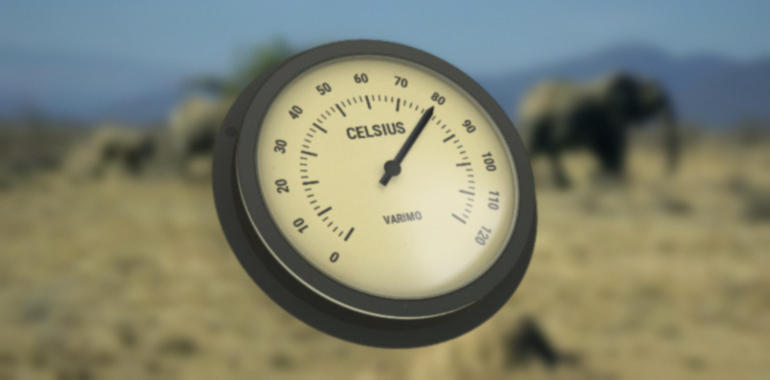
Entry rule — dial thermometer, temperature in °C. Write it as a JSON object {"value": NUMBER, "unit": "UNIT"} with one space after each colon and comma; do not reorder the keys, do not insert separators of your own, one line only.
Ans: {"value": 80, "unit": "°C"}
